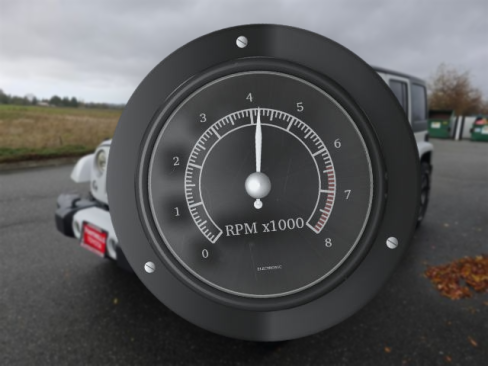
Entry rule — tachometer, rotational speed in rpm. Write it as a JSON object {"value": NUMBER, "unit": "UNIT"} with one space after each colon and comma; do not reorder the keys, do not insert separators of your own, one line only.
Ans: {"value": 4200, "unit": "rpm"}
